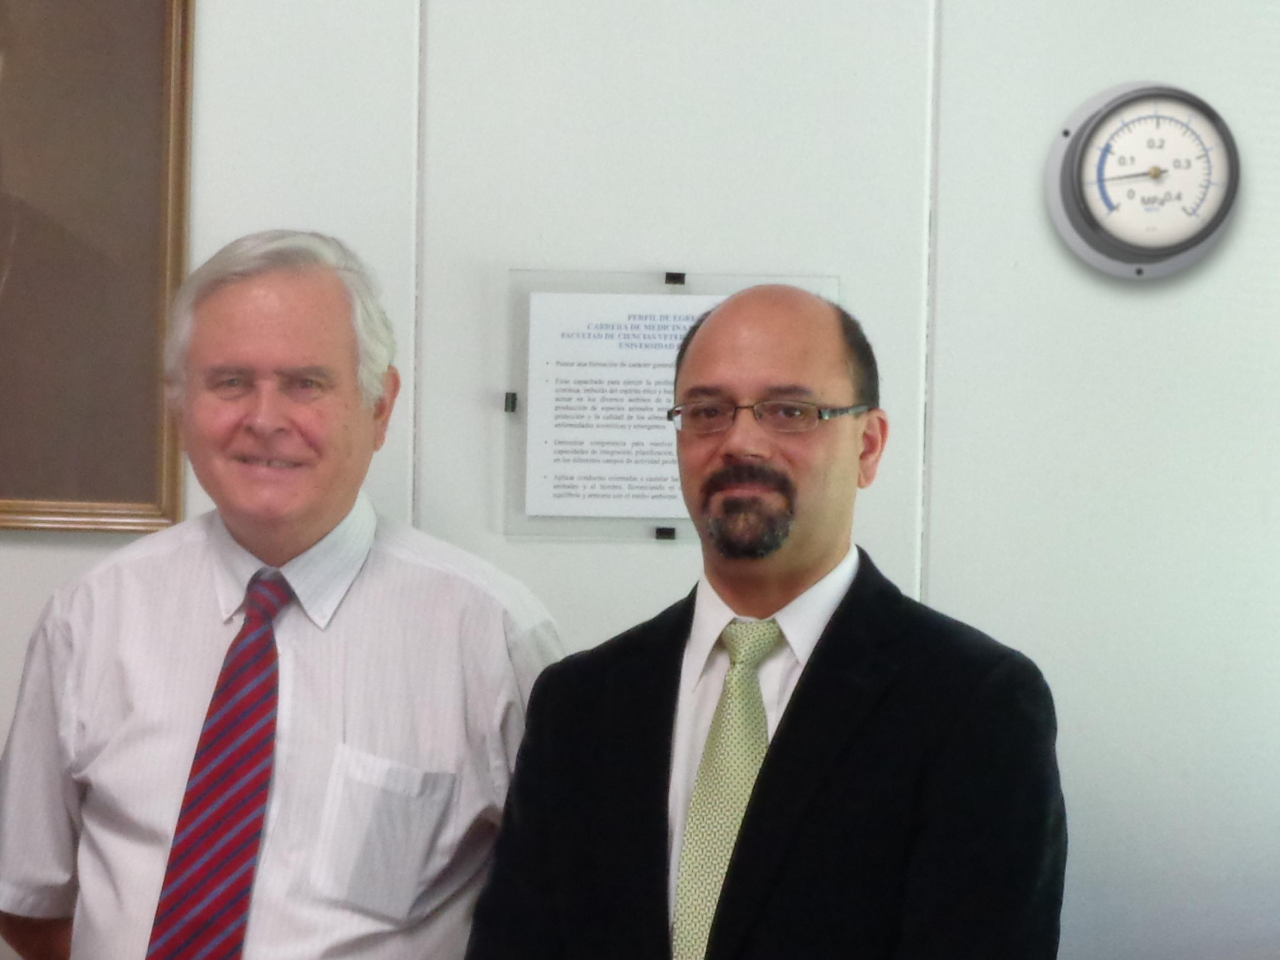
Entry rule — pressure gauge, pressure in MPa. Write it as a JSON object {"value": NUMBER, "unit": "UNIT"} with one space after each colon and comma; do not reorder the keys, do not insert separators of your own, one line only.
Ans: {"value": 0.05, "unit": "MPa"}
